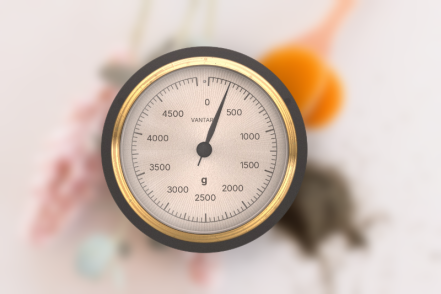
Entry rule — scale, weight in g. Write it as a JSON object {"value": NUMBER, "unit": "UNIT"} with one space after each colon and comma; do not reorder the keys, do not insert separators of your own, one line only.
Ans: {"value": 250, "unit": "g"}
